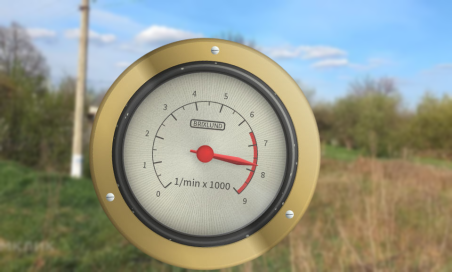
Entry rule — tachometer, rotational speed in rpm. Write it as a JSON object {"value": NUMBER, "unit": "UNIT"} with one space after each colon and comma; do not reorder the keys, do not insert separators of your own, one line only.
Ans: {"value": 7750, "unit": "rpm"}
